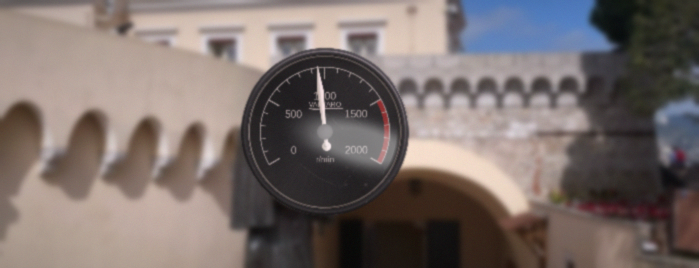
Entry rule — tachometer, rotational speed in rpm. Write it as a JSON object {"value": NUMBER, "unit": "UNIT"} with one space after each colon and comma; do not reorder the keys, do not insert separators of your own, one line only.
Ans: {"value": 950, "unit": "rpm"}
